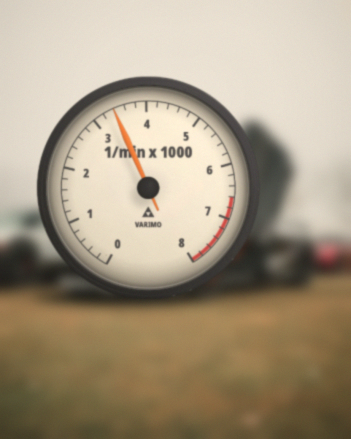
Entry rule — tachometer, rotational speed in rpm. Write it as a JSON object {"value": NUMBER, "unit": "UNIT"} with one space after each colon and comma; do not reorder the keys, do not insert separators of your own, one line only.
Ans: {"value": 3400, "unit": "rpm"}
